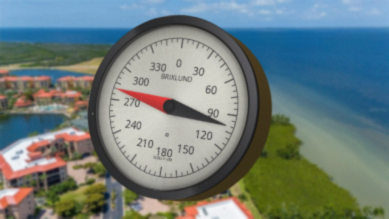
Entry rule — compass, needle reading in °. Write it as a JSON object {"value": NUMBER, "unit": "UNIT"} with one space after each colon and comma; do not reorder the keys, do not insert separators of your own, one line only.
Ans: {"value": 280, "unit": "°"}
